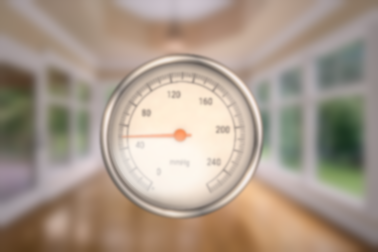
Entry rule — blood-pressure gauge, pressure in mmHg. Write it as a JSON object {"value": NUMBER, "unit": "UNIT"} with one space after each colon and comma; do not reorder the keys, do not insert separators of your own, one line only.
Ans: {"value": 50, "unit": "mmHg"}
